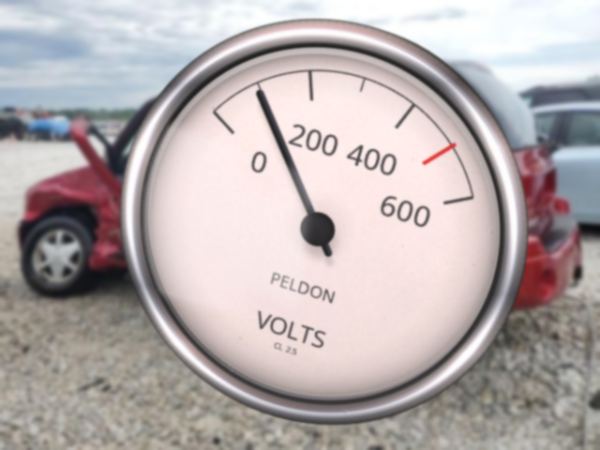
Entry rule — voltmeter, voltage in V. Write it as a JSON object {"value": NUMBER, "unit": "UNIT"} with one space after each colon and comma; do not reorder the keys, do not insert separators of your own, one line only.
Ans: {"value": 100, "unit": "V"}
